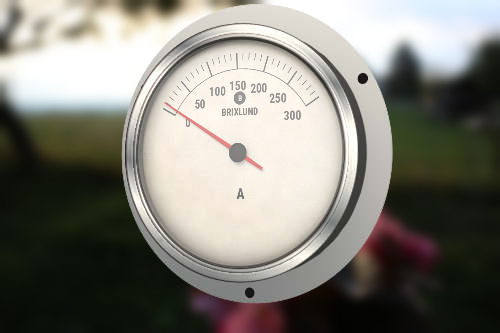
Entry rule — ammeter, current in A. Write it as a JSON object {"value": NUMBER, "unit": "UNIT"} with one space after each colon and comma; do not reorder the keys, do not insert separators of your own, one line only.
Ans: {"value": 10, "unit": "A"}
